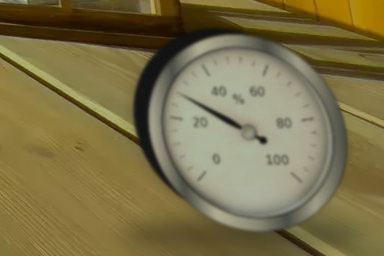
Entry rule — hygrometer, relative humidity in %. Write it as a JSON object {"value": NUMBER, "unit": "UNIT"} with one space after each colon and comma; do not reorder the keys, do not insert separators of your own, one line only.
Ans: {"value": 28, "unit": "%"}
